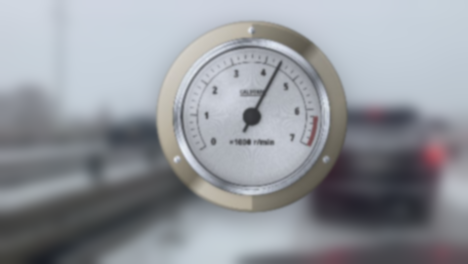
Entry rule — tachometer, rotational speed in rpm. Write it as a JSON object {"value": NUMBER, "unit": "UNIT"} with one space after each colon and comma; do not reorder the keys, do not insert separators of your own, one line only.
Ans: {"value": 4400, "unit": "rpm"}
